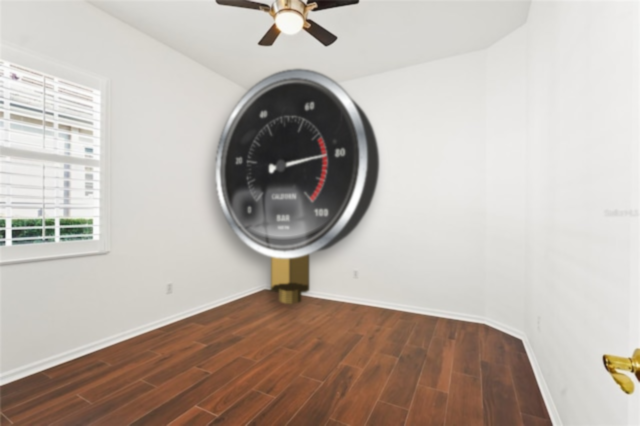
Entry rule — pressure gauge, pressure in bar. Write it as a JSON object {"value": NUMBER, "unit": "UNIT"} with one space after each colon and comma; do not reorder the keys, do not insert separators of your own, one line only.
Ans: {"value": 80, "unit": "bar"}
